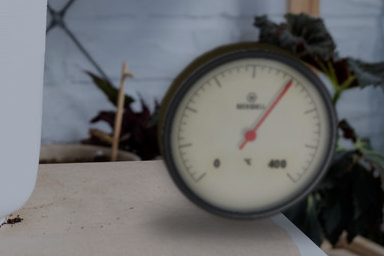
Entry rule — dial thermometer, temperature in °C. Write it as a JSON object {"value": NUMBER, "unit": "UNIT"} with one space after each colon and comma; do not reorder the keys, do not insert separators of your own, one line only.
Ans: {"value": 250, "unit": "°C"}
